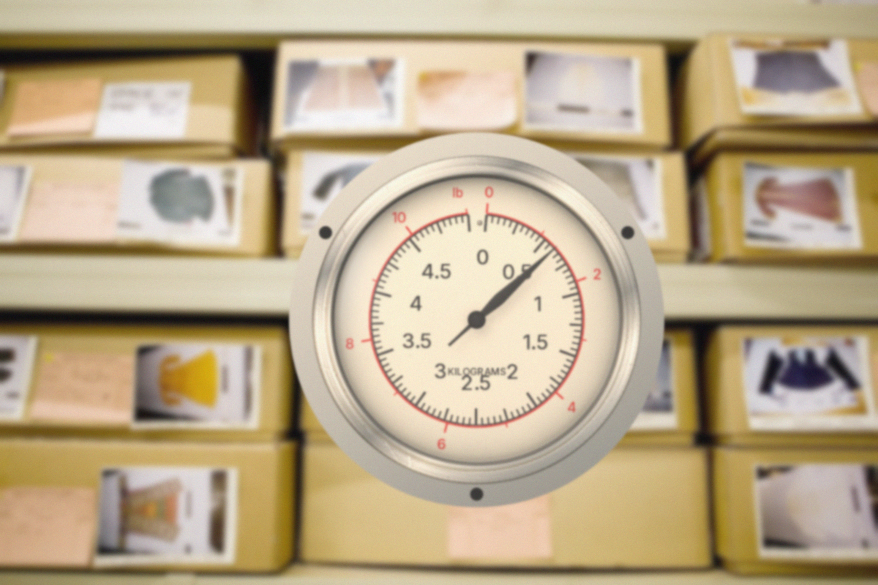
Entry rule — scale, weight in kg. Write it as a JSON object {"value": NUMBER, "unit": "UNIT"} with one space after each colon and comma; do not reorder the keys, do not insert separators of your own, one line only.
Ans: {"value": 0.6, "unit": "kg"}
